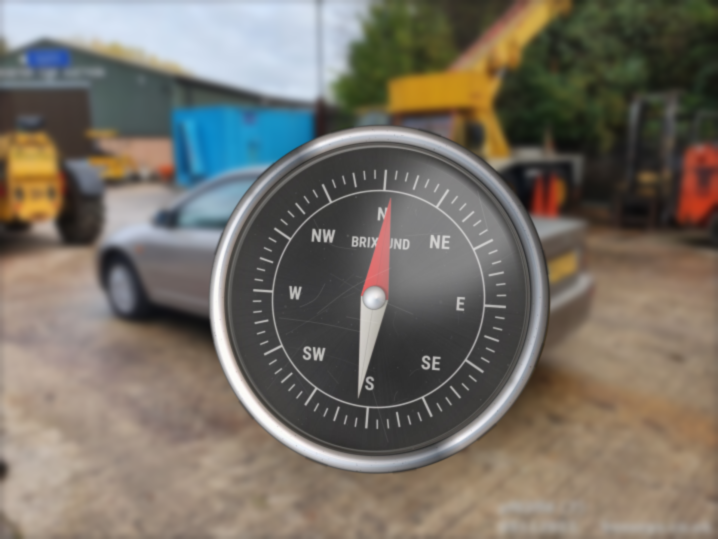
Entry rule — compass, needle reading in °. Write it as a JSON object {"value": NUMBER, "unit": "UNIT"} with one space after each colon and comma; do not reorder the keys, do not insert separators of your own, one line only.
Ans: {"value": 5, "unit": "°"}
